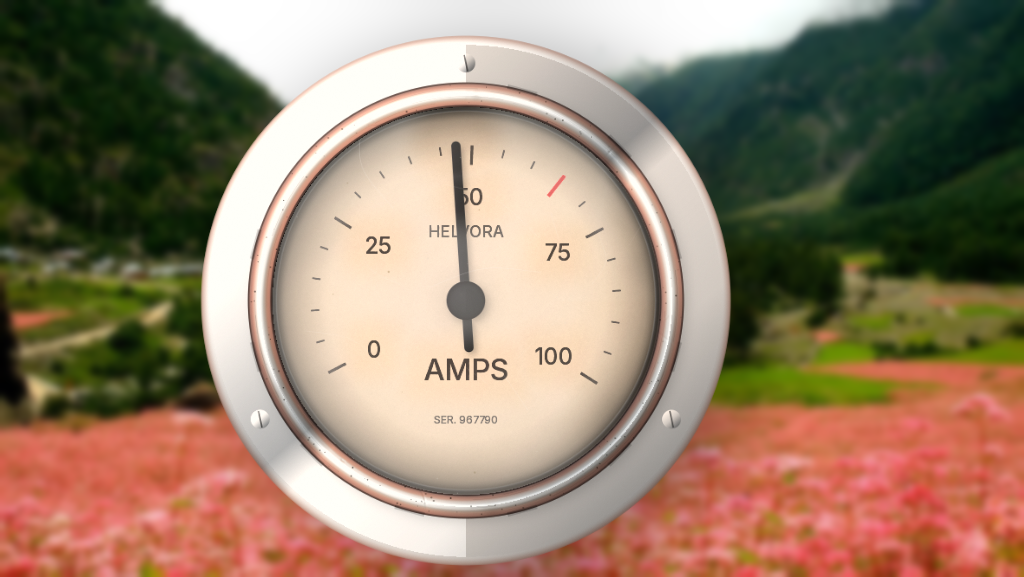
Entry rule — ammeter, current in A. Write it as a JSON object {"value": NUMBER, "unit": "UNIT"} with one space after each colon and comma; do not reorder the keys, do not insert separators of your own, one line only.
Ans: {"value": 47.5, "unit": "A"}
